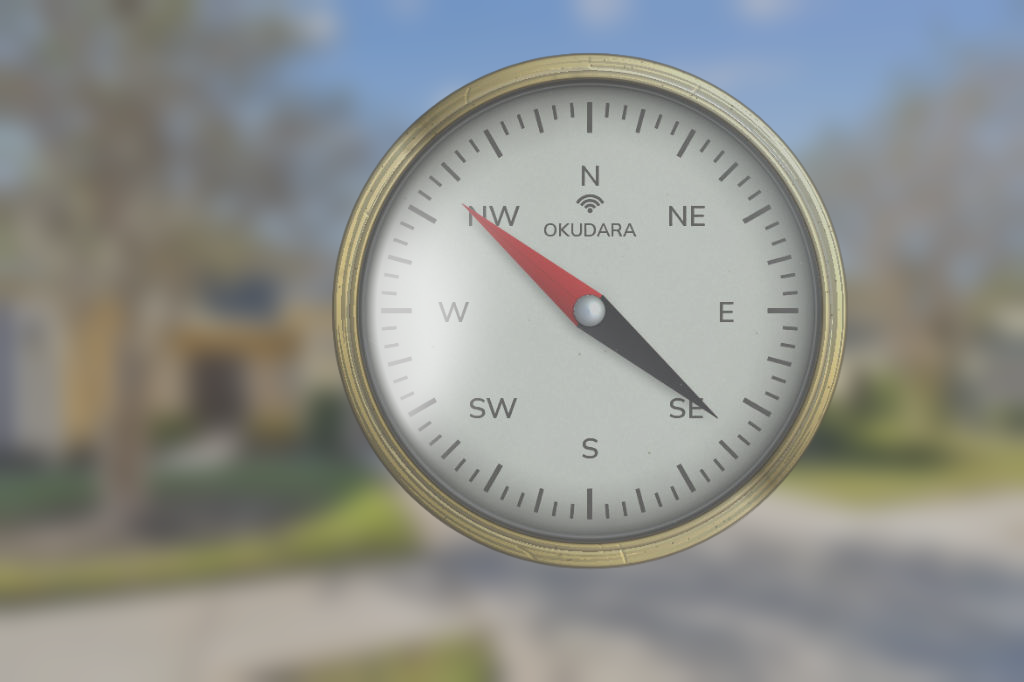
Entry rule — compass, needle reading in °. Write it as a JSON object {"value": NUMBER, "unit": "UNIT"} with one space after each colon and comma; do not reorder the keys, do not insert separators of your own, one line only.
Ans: {"value": 310, "unit": "°"}
